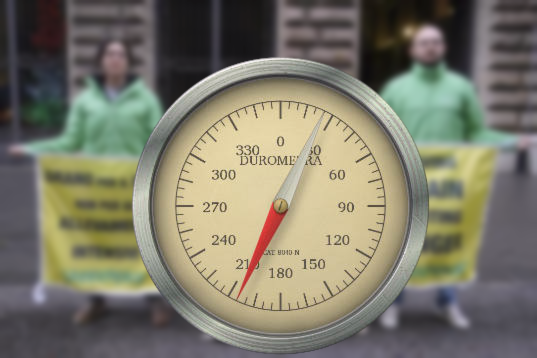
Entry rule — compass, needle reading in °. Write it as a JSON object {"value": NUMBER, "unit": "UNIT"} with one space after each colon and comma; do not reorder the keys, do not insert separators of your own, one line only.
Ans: {"value": 205, "unit": "°"}
